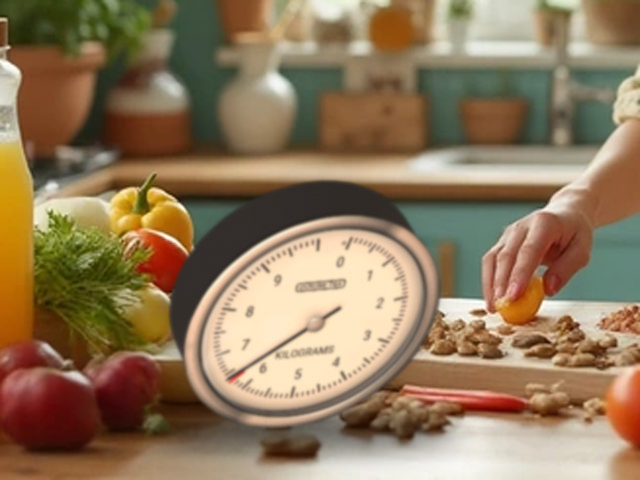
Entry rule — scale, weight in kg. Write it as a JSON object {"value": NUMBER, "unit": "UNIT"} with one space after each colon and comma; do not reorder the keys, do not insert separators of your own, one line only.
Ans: {"value": 6.5, "unit": "kg"}
